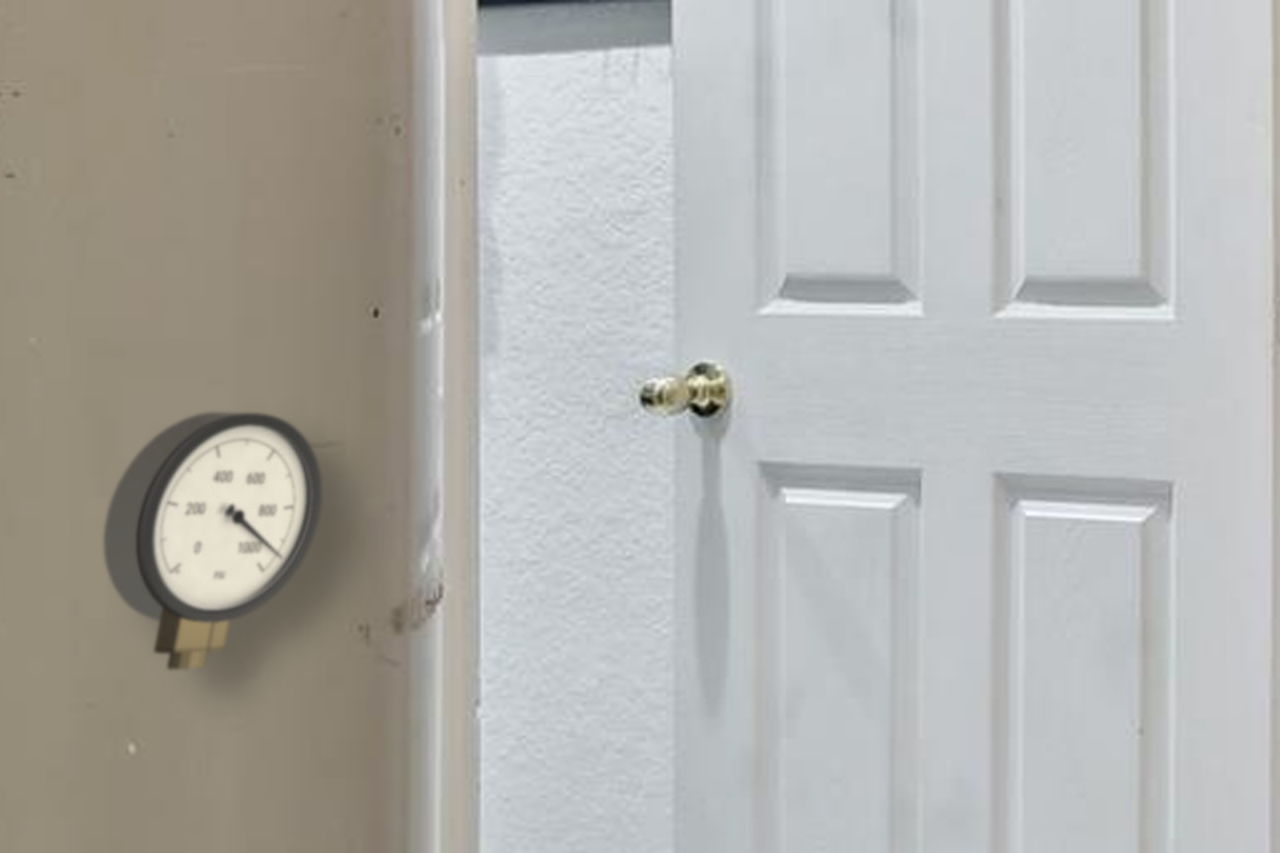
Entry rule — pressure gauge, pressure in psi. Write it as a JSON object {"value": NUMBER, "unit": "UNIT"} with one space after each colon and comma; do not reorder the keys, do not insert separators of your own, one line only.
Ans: {"value": 950, "unit": "psi"}
